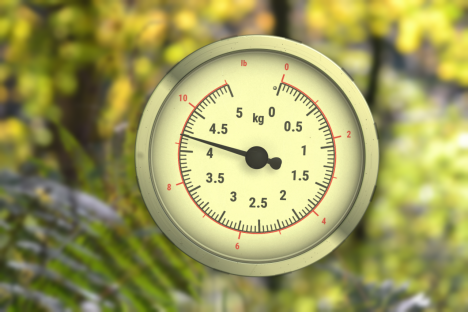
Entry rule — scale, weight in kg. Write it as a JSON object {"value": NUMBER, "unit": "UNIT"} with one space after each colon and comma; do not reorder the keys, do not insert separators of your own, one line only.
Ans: {"value": 4.2, "unit": "kg"}
